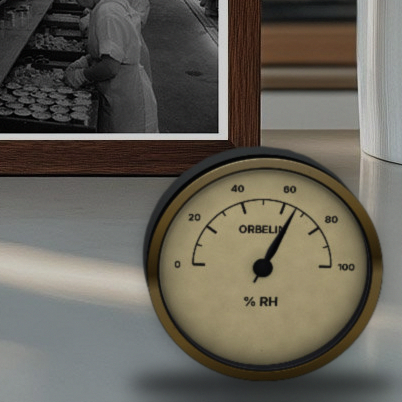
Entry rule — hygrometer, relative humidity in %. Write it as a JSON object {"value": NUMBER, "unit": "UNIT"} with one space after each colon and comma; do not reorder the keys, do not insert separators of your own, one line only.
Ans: {"value": 65, "unit": "%"}
